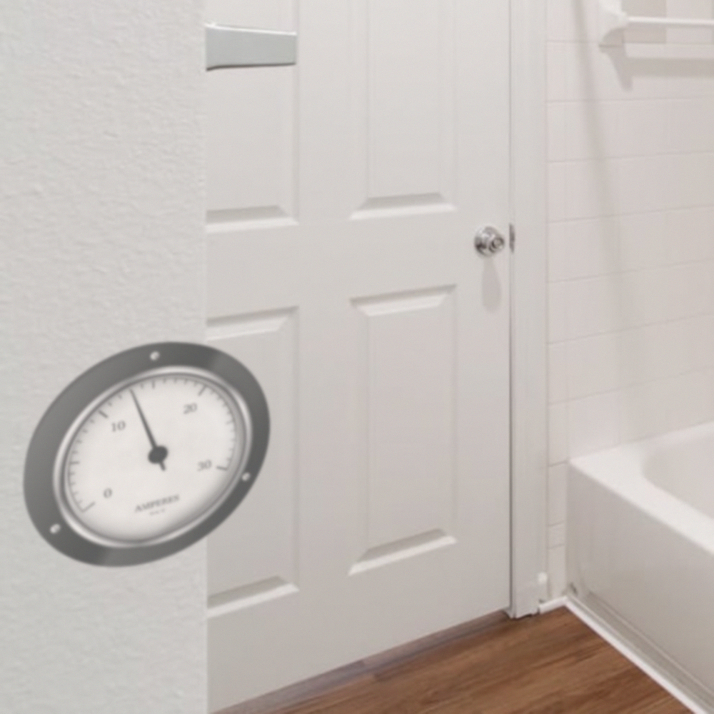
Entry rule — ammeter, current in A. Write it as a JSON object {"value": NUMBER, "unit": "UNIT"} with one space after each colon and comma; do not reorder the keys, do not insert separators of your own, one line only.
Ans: {"value": 13, "unit": "A"}
